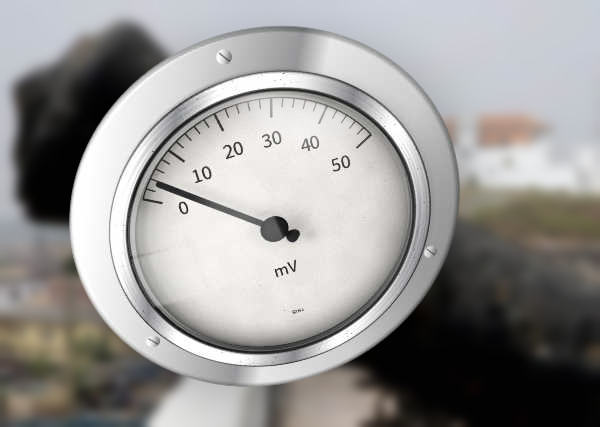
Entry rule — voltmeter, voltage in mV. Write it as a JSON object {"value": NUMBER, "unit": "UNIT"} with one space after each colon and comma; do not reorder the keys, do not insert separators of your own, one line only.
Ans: {"value": 4, "unit": "mV"}
